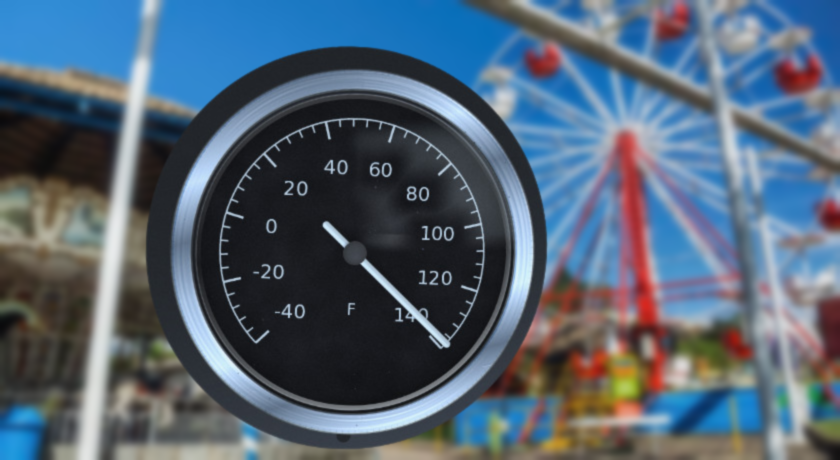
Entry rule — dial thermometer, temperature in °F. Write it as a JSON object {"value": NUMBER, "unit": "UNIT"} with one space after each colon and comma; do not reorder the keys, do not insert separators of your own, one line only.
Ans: {"value": 138, "unit": "°F"}
